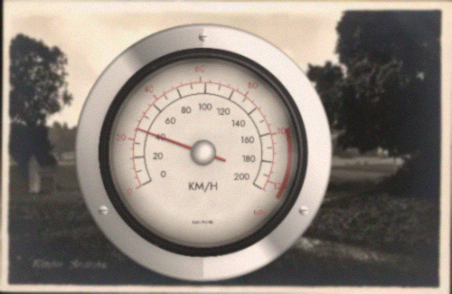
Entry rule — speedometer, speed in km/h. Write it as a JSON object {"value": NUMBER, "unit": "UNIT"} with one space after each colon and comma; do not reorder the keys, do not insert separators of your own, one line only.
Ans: {"value": 40, "unit": "km/h"}
